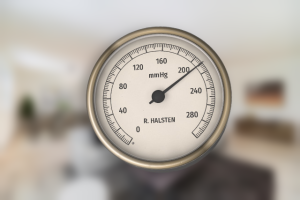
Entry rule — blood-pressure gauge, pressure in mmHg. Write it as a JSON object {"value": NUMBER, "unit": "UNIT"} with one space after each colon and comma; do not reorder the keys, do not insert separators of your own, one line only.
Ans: {"value": 210, "unit": "mmHg"}
